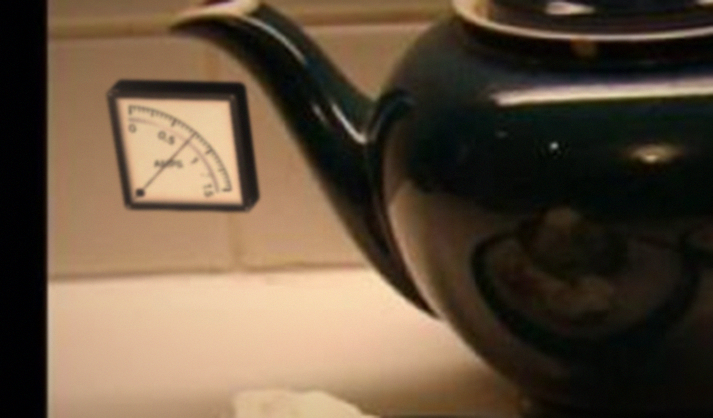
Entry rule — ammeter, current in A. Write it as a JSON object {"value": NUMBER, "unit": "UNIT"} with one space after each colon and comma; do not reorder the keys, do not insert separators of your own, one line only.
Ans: {"value": 0.75, "unit": "A"}
